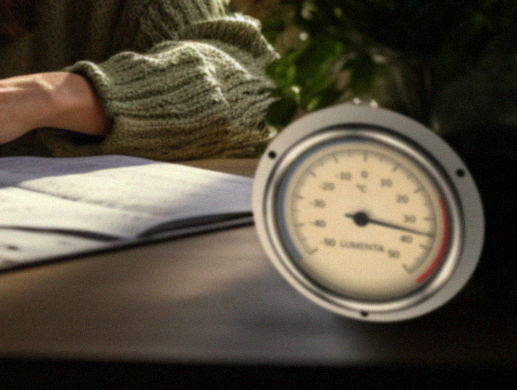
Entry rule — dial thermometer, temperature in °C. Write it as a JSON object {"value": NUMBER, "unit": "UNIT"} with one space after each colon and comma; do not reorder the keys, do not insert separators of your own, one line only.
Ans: {"value": 35, "unit": "°C"}
